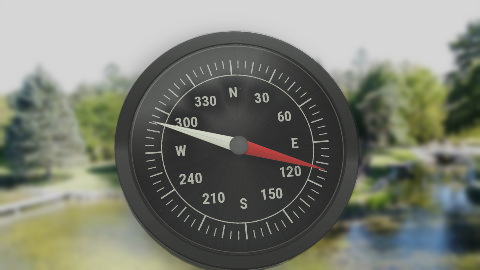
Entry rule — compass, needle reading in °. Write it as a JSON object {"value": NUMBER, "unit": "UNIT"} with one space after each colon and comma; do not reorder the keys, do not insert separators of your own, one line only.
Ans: {"value": 110, "unit": "°"}
